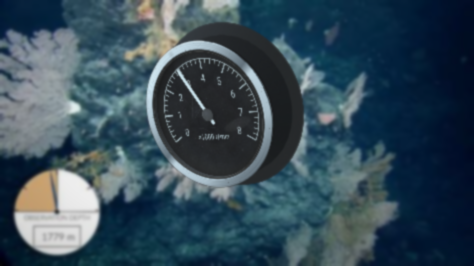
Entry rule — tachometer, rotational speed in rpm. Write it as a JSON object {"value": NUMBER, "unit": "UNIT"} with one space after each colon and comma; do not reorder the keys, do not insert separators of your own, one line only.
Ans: {"value": 3000, "unit": "rpm"}
